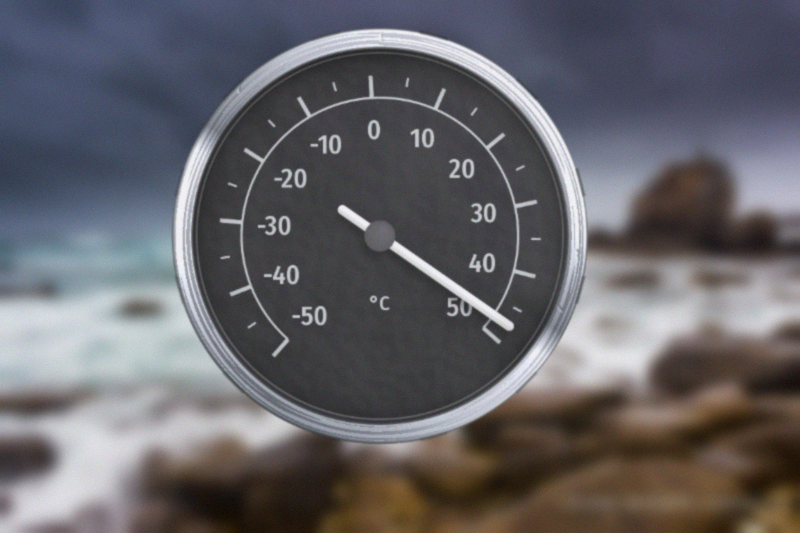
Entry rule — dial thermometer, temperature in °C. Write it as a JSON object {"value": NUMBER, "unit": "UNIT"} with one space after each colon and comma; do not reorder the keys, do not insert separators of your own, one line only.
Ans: {"value": 47.5, "unit": "°C"}
